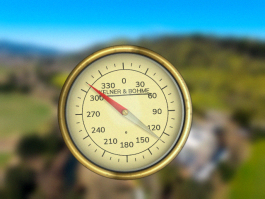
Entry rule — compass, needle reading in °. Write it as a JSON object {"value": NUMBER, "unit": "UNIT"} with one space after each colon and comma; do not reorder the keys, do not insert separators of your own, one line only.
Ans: {"value": 310, "unit": "°"}
